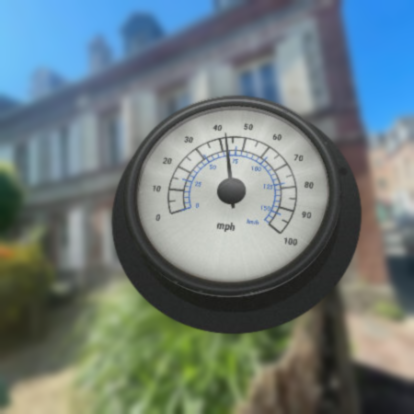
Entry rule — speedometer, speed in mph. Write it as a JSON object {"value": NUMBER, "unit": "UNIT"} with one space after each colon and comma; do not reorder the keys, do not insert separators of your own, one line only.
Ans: {"value": 42.5, "unit": "mph"}
